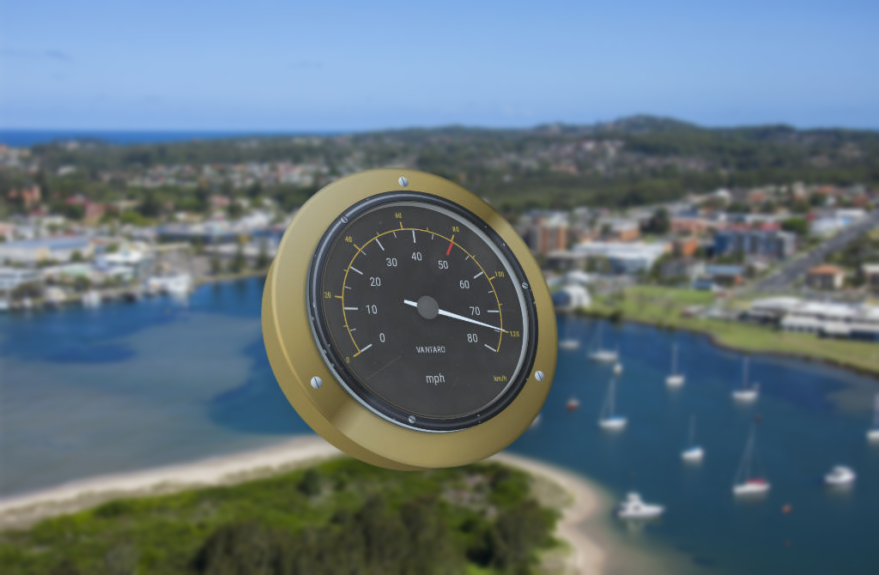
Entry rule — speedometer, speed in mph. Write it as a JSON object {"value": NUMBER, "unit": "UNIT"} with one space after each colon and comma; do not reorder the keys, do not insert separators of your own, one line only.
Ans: {"value": 75, "unit": "mph"}
